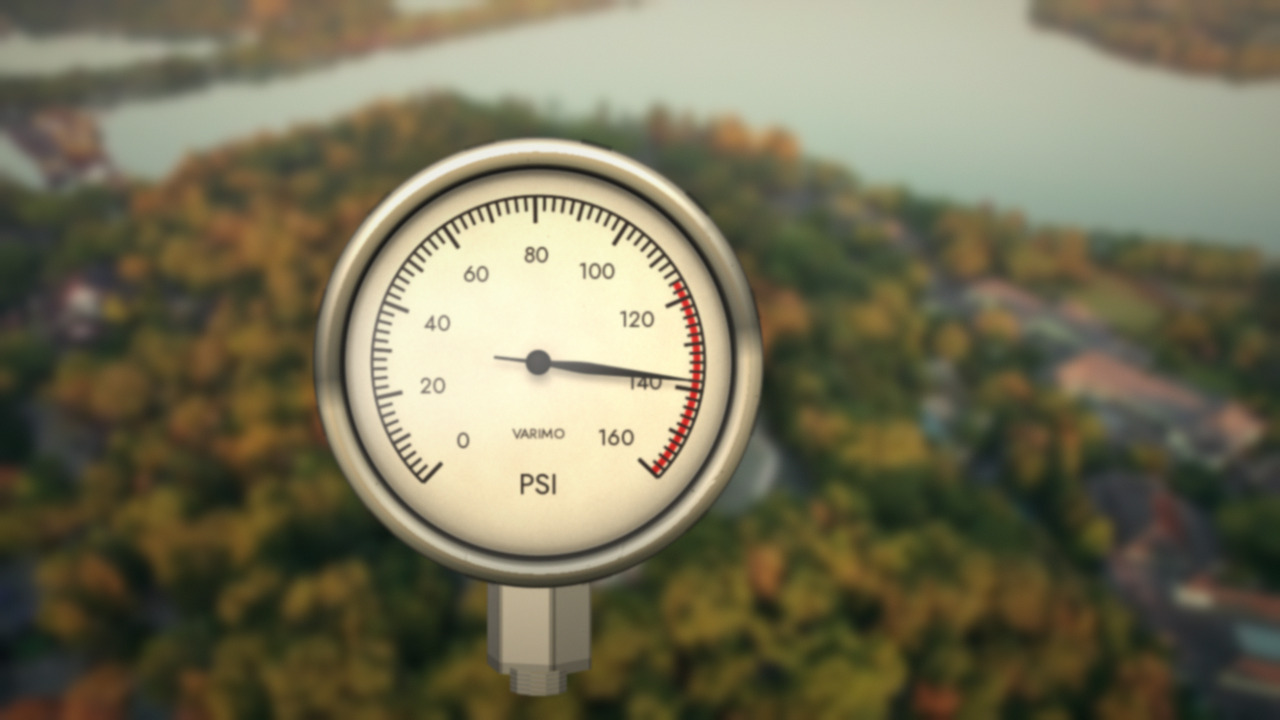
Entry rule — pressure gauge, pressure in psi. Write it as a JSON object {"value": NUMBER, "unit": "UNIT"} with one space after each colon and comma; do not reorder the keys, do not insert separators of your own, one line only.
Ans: {"value": 138, "unit": "psi"}
